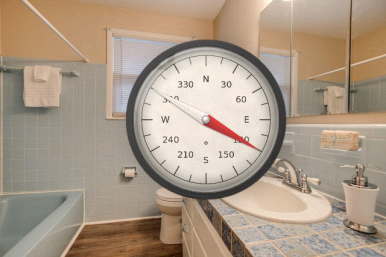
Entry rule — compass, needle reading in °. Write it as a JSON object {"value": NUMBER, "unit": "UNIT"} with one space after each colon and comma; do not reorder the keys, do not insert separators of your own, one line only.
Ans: {"value": 120, "unit": "°"}
